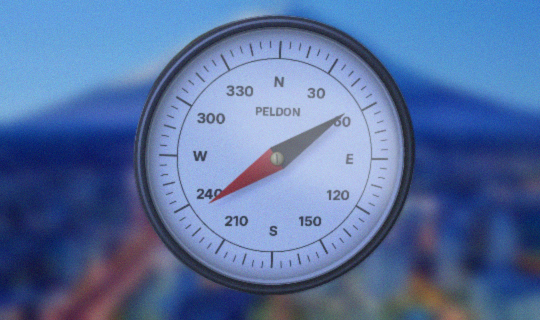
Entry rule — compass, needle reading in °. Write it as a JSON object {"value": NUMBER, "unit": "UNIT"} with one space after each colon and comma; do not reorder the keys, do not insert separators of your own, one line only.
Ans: {"value": 235, "unit": "°"}
